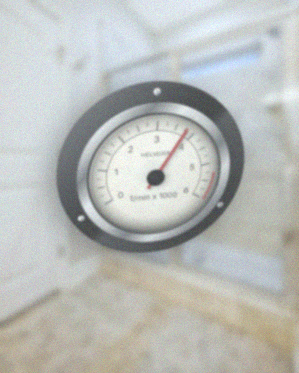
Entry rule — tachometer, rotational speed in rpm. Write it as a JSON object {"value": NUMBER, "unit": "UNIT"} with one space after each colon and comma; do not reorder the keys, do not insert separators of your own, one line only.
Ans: {"value": 3750, "unit": "rpm"}
